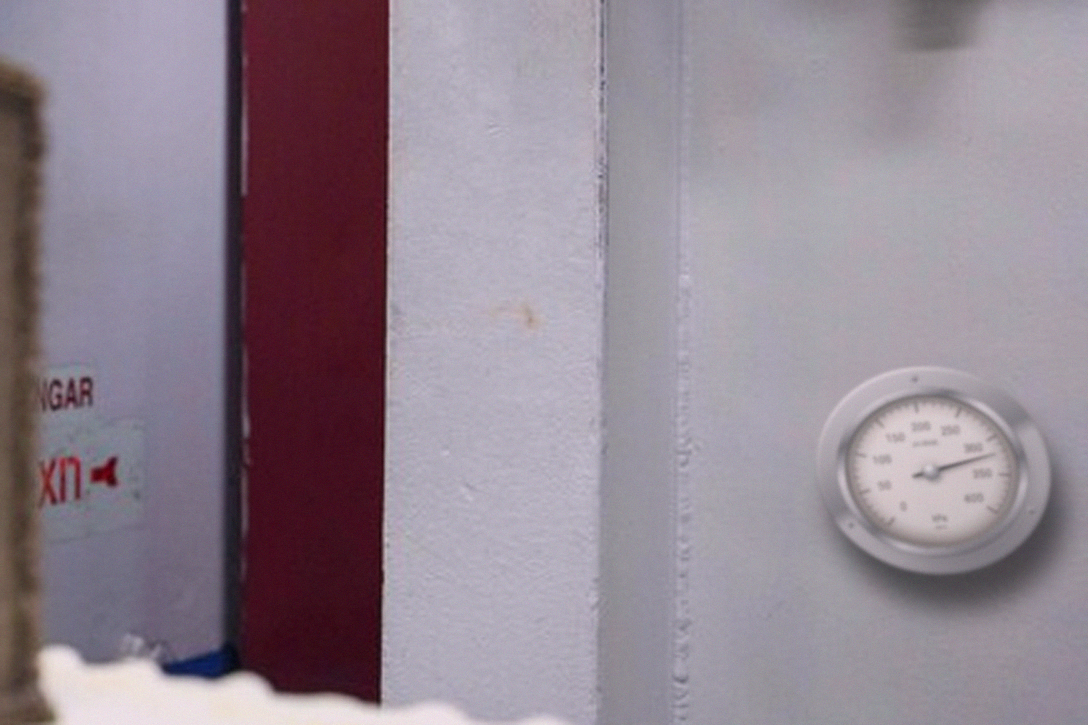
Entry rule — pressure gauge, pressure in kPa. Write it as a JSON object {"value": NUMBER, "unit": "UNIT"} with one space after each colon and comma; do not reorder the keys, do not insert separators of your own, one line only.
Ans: {"value": 320, "unit": "kPa"}
